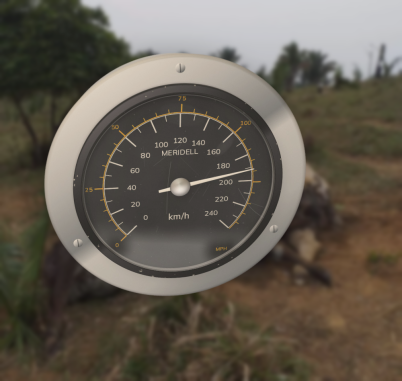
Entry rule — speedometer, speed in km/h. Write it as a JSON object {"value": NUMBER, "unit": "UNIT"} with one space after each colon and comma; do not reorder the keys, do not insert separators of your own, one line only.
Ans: {"value": 190, "unit": "km/h"}
